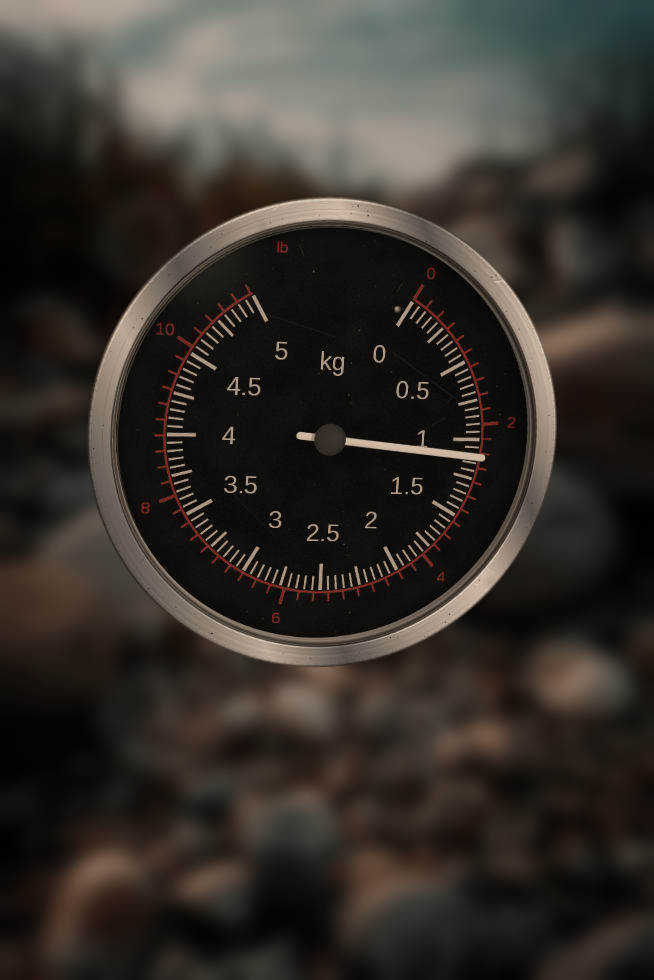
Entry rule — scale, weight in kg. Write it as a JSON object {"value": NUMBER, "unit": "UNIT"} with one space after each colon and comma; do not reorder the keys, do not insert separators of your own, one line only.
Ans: {"value": 1.1, "unit": "kg"}
